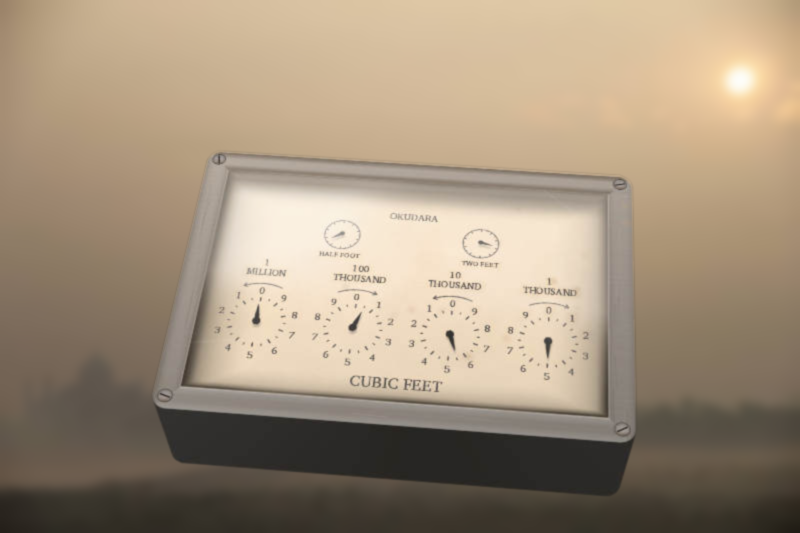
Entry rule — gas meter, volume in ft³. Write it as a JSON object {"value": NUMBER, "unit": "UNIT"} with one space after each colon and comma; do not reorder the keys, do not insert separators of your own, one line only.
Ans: {"value": 5500, "unit": "ft³"}
